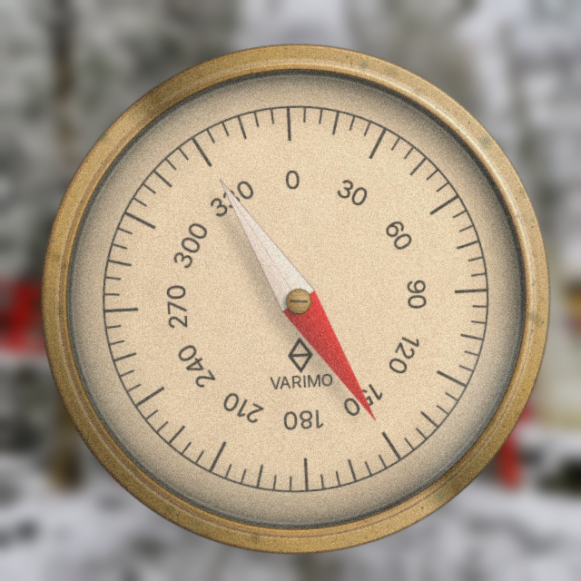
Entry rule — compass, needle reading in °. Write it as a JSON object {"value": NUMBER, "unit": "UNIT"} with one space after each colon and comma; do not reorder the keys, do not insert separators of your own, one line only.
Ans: {"value": 150, "unit": "°"}
